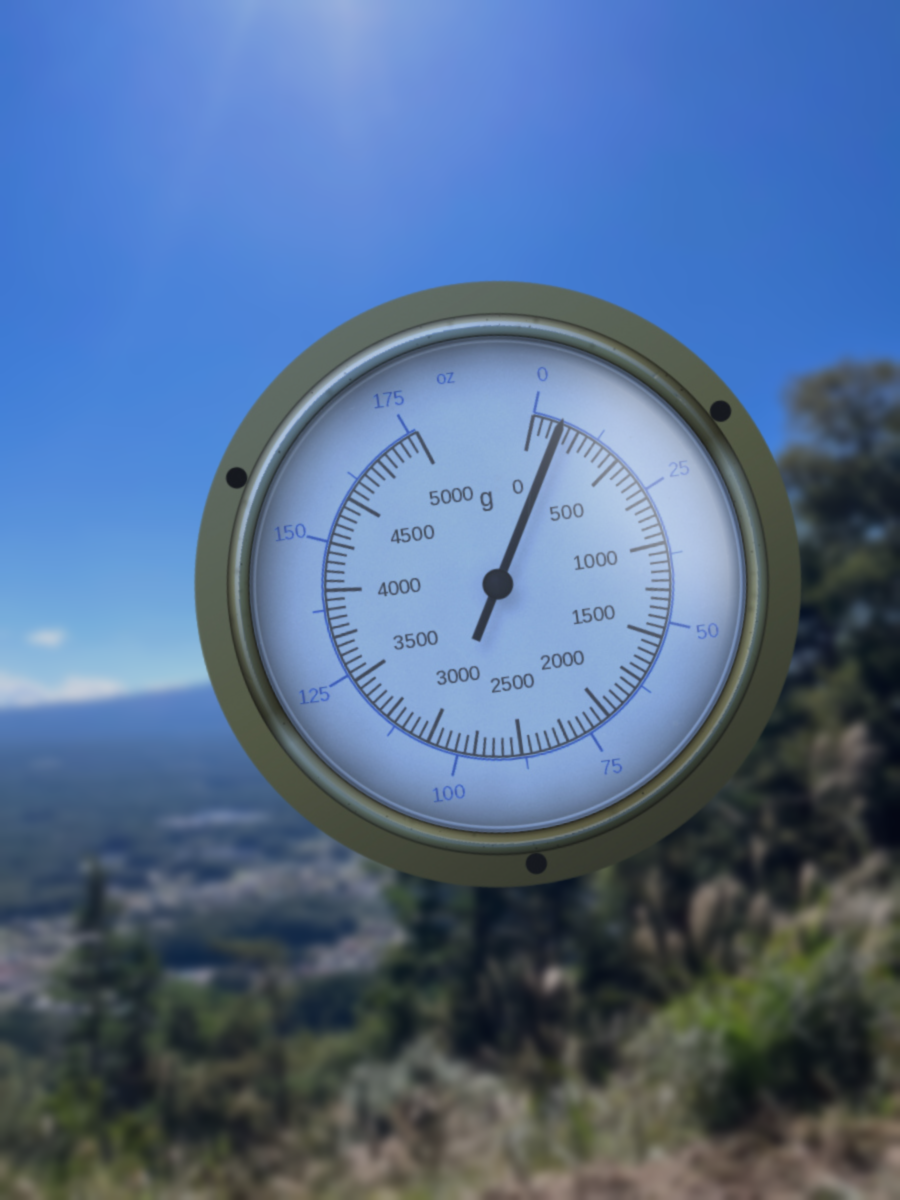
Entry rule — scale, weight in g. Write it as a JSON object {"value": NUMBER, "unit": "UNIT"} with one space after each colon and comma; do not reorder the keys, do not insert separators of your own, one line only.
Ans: {"value": 150, "unit": "g"}
